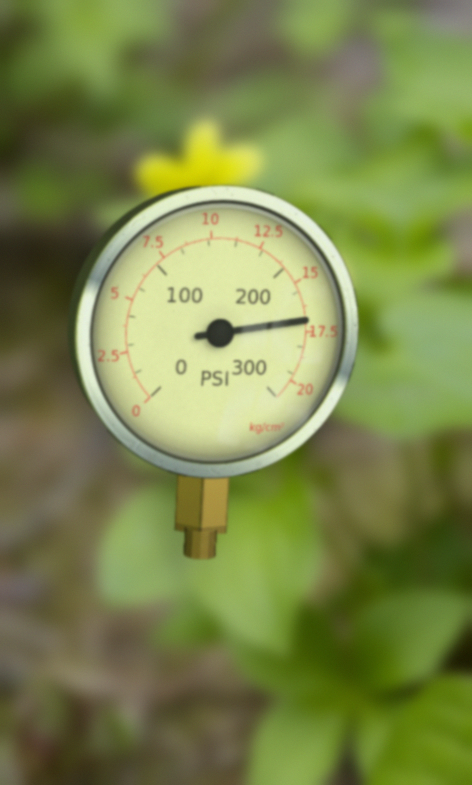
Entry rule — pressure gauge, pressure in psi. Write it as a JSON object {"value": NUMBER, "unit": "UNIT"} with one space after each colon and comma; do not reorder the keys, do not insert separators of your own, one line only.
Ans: {"value": 240, "unit": "psi"}
